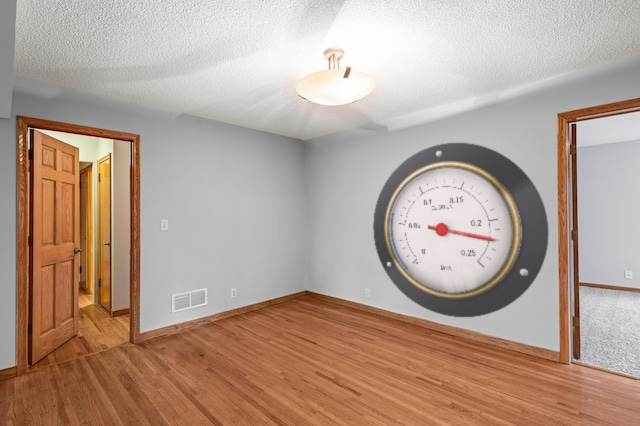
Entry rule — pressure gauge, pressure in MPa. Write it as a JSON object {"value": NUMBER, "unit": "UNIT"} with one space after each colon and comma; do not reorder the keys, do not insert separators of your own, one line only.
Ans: {"value": 0.22, "unit": "MPa"}
